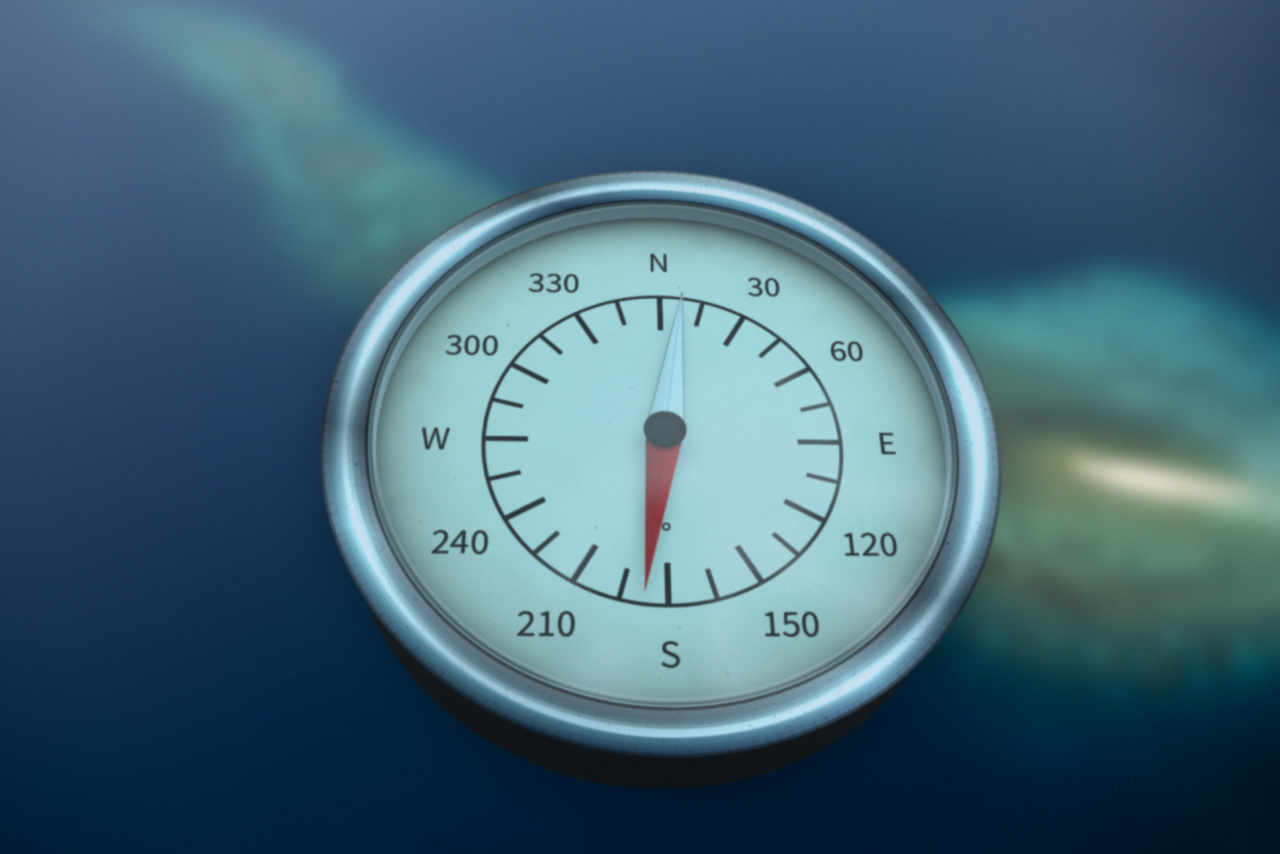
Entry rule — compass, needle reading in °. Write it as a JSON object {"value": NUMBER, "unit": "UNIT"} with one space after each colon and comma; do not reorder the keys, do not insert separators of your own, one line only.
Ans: {"value": 187.5, "unit": "°"}
